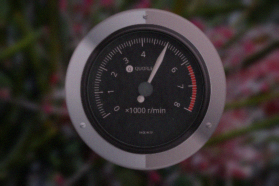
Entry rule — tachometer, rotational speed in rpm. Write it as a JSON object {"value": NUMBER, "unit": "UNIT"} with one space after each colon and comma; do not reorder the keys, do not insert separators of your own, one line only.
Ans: {"value": 5000, "unit": "rpm"}
